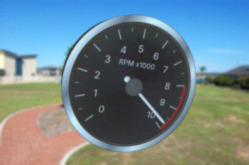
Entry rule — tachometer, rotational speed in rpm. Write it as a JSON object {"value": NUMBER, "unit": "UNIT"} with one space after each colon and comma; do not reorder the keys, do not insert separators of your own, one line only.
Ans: {"value": 9750, "unit": "rpm"}
